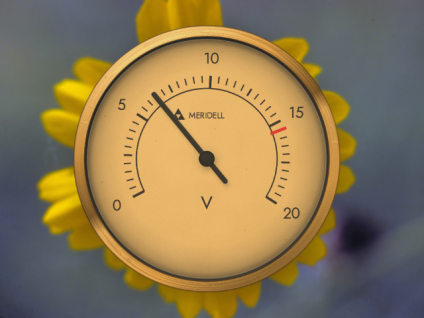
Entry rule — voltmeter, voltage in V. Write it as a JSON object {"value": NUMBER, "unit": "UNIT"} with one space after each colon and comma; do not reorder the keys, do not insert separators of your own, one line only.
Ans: {"value": 6.5, "unit": "V"}
